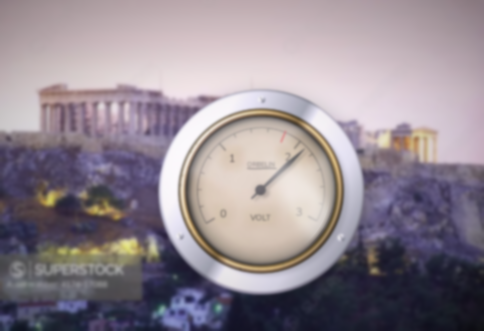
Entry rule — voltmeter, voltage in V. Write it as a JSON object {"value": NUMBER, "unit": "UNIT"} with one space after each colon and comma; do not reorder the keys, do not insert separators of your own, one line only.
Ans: {"value": 2.1, "unit": "V"}
